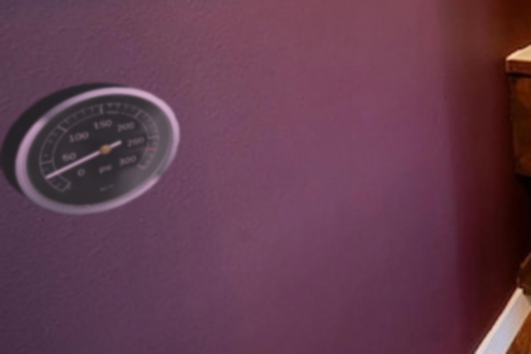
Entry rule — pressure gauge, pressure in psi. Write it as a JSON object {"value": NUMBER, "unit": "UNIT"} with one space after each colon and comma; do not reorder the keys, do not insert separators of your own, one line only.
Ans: {"value": 30, "unit": "psi"}
